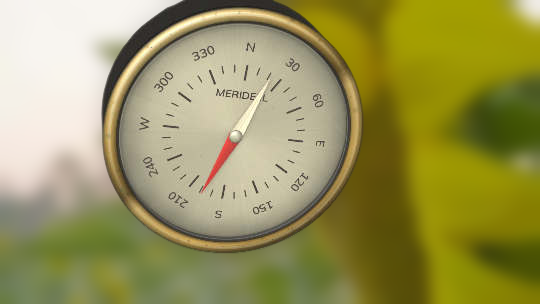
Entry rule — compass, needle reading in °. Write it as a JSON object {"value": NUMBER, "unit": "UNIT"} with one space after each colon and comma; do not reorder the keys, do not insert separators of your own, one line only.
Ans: {"value": 200, "unit": "°"}
